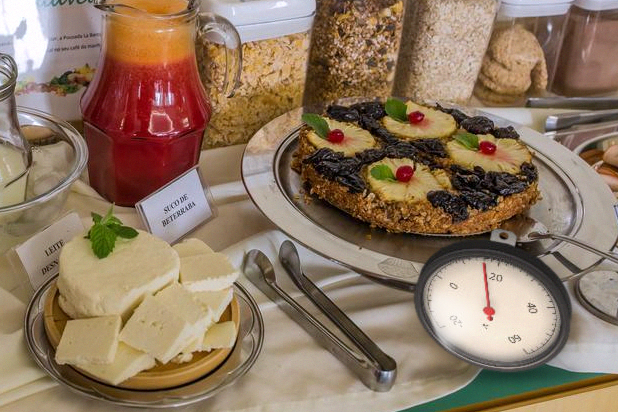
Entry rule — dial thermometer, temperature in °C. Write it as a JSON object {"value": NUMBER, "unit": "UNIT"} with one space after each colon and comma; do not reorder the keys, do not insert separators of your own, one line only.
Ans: {"value": 16, "unit": "°C"}
